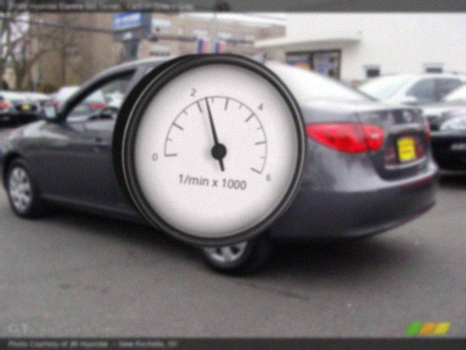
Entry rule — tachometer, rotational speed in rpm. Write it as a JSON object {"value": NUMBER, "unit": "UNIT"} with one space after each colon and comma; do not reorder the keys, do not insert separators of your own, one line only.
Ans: {"value": 2250, "unit": "rpm"}
